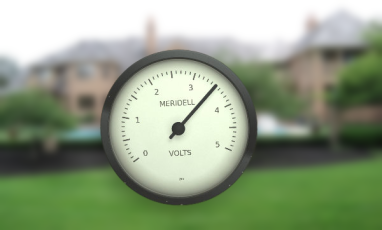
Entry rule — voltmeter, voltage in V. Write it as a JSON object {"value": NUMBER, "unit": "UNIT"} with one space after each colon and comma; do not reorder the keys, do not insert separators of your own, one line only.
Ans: {"value": 3.5, "unit": "V"}
